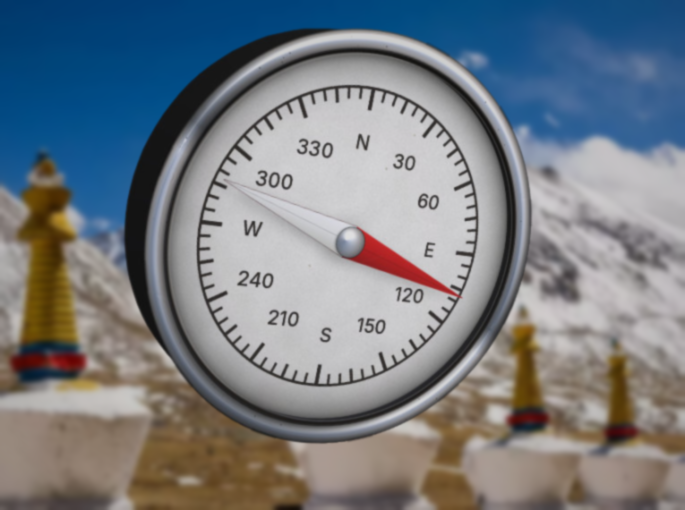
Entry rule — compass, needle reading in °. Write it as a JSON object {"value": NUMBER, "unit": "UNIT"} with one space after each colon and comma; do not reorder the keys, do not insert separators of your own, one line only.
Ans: {"value": 107.5, "unit": "°"}
